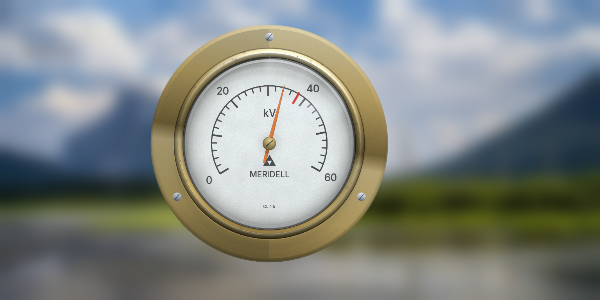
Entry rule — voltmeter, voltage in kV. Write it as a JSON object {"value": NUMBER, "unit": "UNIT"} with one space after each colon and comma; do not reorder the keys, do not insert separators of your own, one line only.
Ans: {"value": 34, "unit": "kV"}
